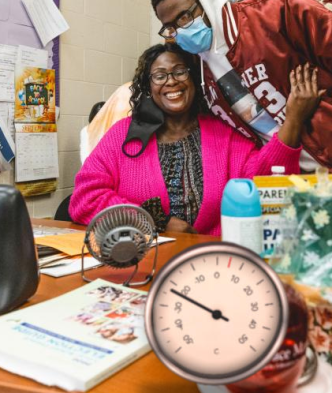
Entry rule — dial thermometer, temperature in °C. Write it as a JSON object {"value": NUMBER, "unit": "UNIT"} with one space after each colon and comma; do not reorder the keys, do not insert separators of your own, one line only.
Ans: {"value": -22.5, "unit": "°C"}
